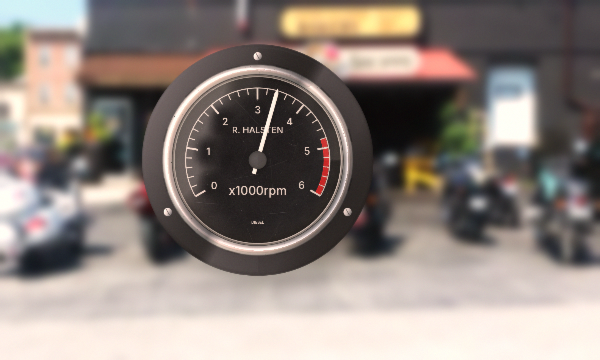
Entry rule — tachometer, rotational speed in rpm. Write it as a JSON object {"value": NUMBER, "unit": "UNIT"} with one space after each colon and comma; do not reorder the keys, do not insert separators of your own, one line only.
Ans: {"value": 3400, "unit": "rpm"}
